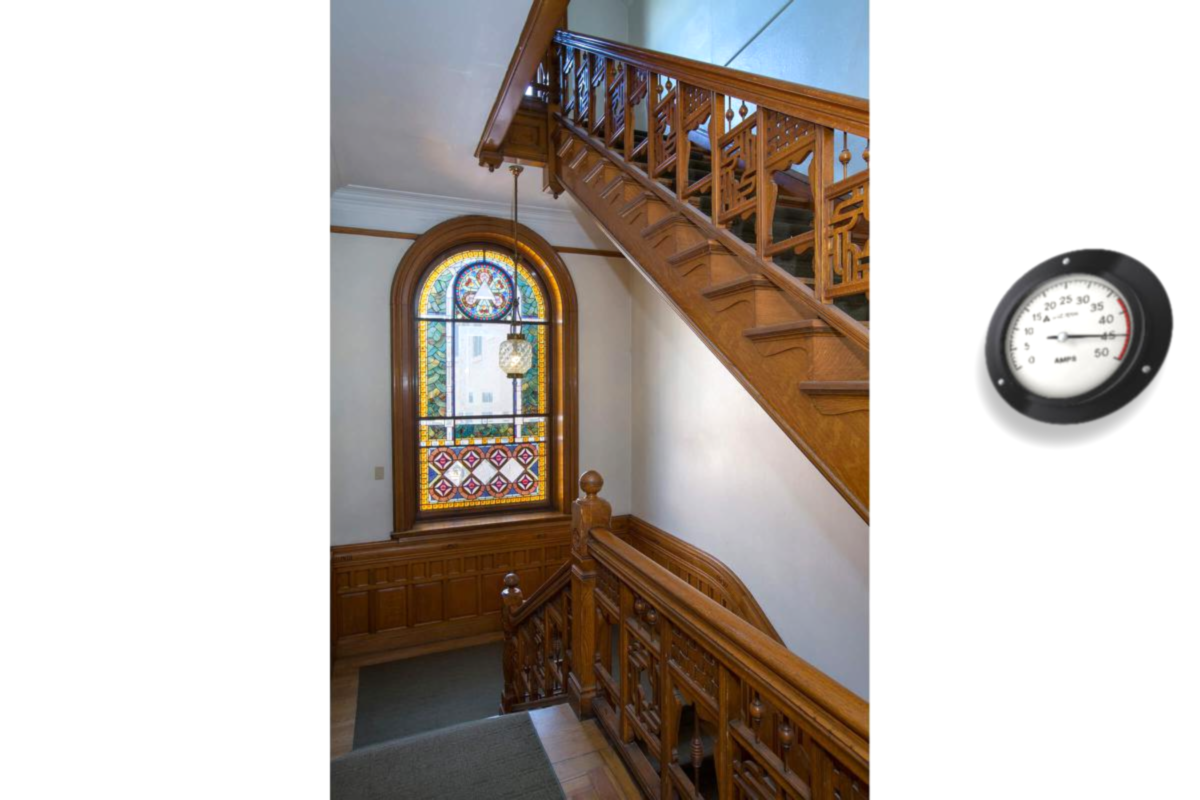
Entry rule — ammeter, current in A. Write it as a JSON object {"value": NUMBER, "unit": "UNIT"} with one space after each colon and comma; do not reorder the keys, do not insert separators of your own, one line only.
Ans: {"value": 45, "unit": "A"}
